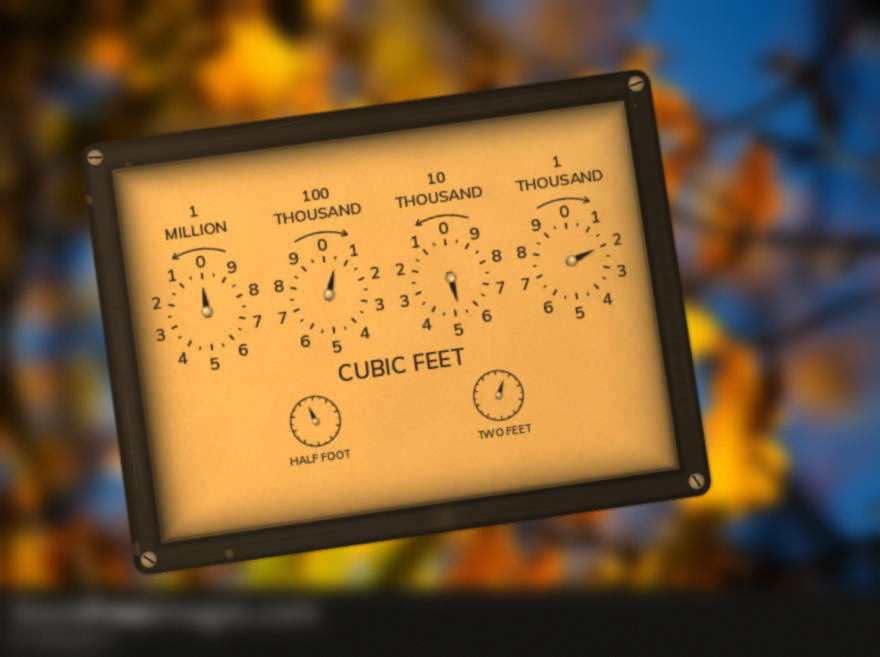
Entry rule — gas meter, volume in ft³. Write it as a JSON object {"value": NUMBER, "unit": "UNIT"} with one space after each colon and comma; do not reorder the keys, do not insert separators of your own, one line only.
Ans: {"value": 5200, "unit": "ft³"}
